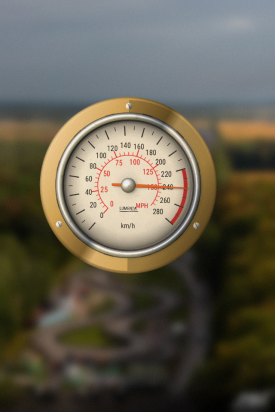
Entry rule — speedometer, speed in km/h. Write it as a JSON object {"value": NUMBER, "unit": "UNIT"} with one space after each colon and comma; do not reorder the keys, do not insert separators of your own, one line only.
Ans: {"value": 240, "unit": "km/h"}
